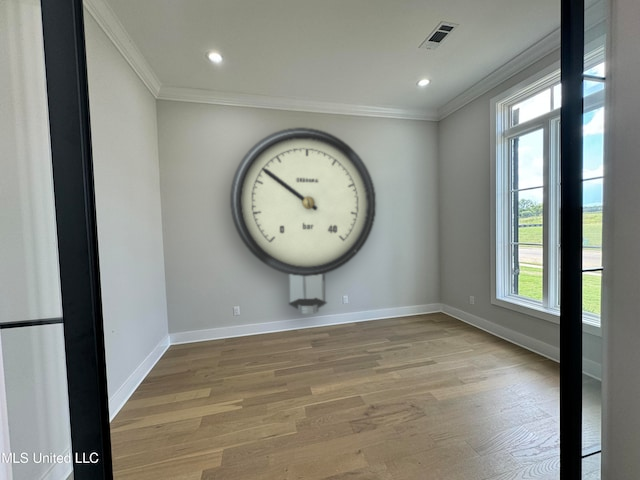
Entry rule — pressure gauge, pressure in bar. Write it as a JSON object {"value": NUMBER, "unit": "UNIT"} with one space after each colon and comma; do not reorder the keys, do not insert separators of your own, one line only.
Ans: {"value": 12, "unit": "bar"}
